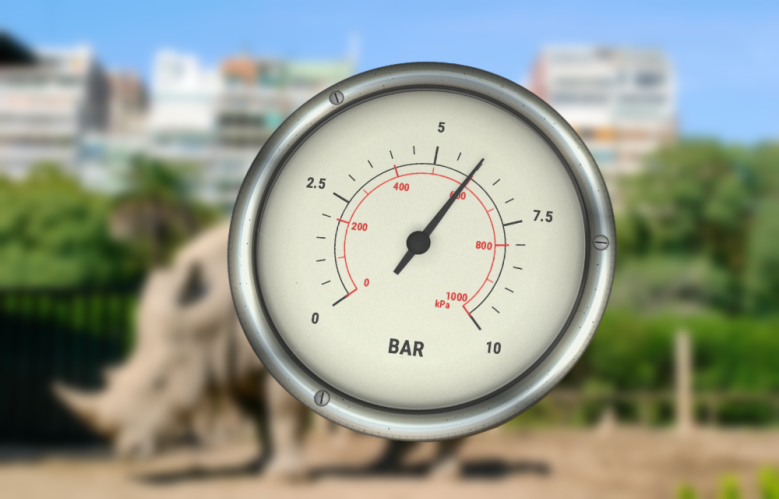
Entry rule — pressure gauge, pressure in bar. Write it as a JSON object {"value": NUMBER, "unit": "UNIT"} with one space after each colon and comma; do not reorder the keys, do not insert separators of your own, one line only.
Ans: {"value": 6, "unit": "bar"}
